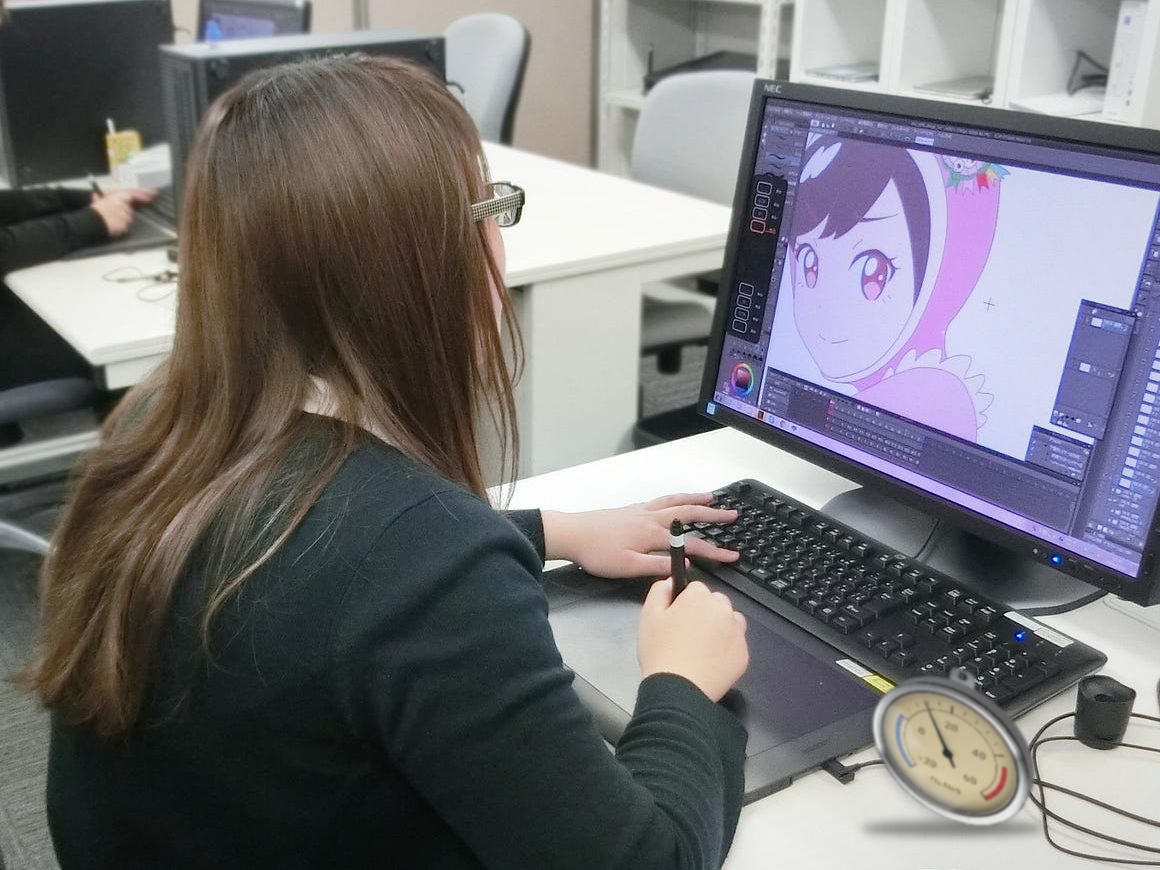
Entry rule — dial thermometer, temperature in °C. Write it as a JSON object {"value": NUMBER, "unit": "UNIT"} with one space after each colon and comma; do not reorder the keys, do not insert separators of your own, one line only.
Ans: {"value": 12, "unit": "°C"}
